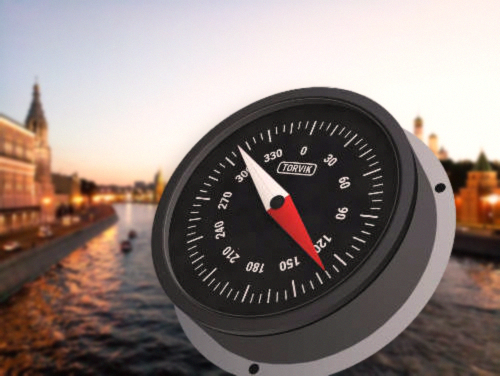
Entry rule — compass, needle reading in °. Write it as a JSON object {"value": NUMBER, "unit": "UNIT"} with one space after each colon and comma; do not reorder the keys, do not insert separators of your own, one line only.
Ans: {"value": 130, "unit": "°"}
